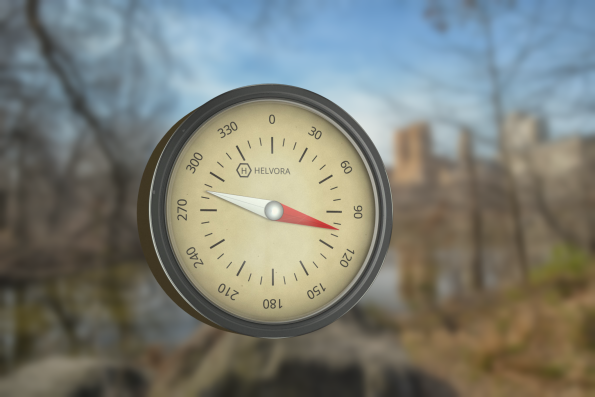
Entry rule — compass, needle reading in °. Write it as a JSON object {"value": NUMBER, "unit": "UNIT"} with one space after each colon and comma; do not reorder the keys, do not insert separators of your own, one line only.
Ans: {"value": 105, "unit": "°"}
